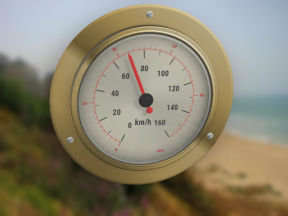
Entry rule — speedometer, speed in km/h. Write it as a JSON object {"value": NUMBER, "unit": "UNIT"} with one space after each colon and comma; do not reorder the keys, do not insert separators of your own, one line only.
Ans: {"value": 70, "unit": "km/h"}
